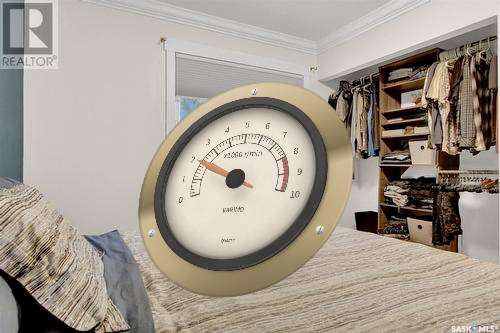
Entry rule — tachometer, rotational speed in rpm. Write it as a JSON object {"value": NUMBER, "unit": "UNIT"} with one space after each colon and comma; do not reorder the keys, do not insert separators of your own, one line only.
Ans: {"value": 2000, "unit": "rpm"}
